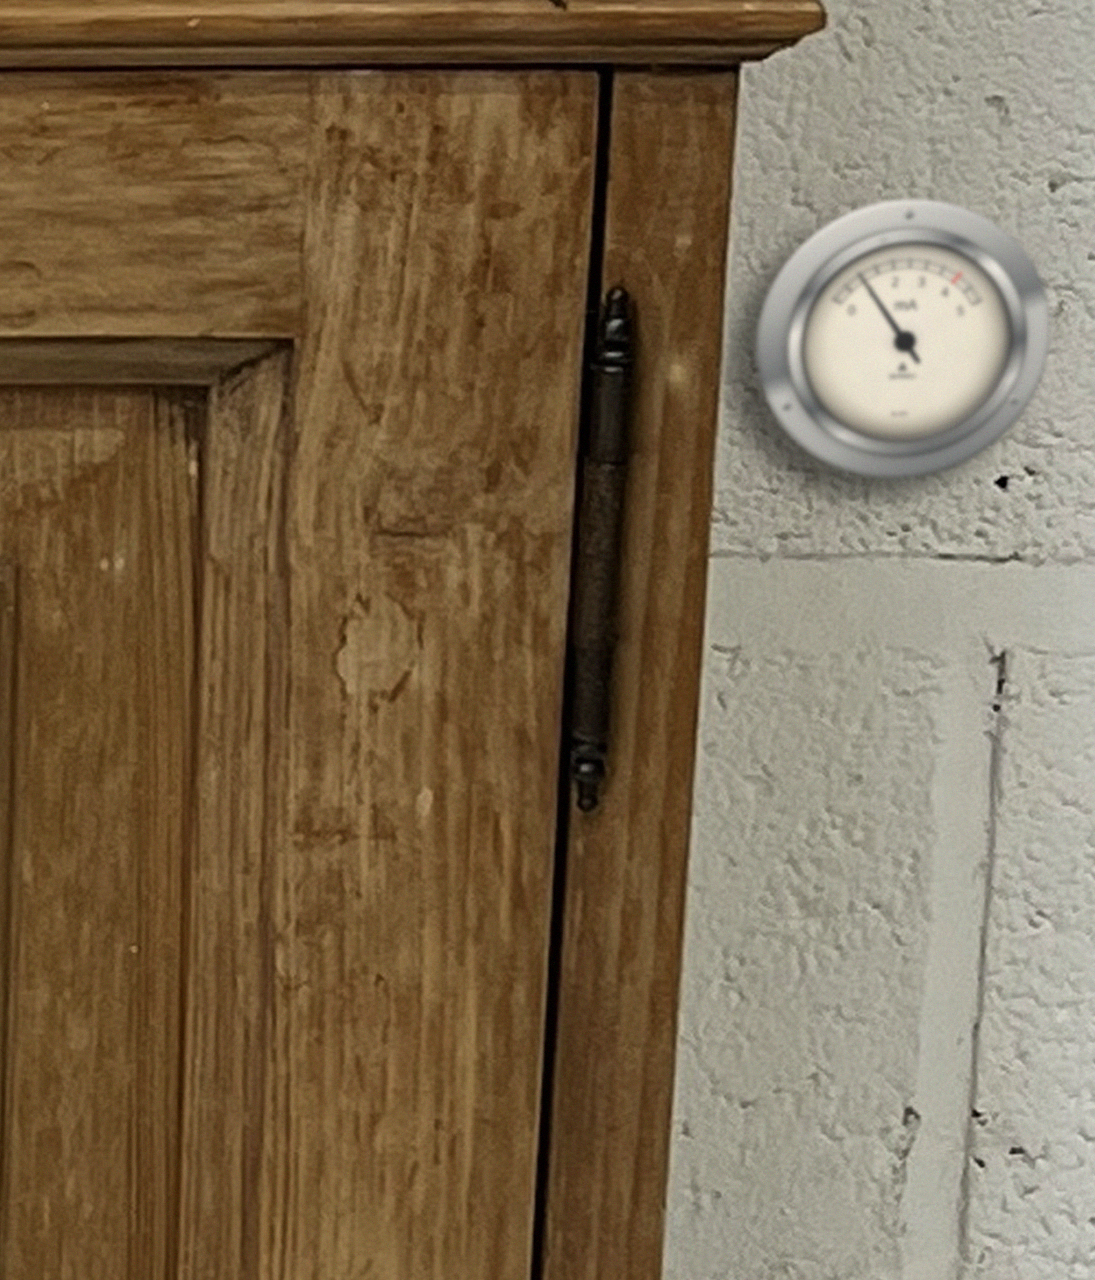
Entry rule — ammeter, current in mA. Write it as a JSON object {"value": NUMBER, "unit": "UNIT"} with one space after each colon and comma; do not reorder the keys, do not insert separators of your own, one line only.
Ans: {"value": 1, "unit": "mA"}
